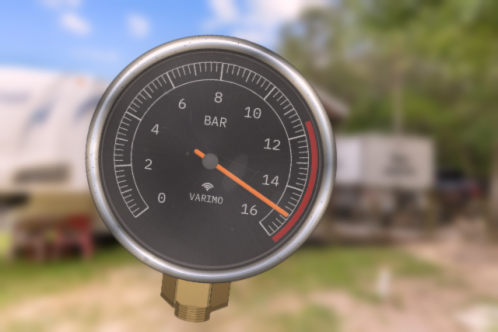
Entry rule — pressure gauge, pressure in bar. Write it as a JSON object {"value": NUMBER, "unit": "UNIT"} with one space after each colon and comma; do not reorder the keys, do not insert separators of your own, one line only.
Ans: {"value": 15, "unit": "bar"}
